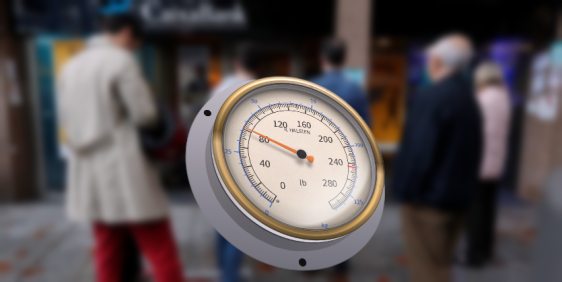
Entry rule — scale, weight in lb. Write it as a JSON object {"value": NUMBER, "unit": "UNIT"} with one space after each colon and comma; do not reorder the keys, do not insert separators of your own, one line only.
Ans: {"value": 80, "unit": "lb"}
